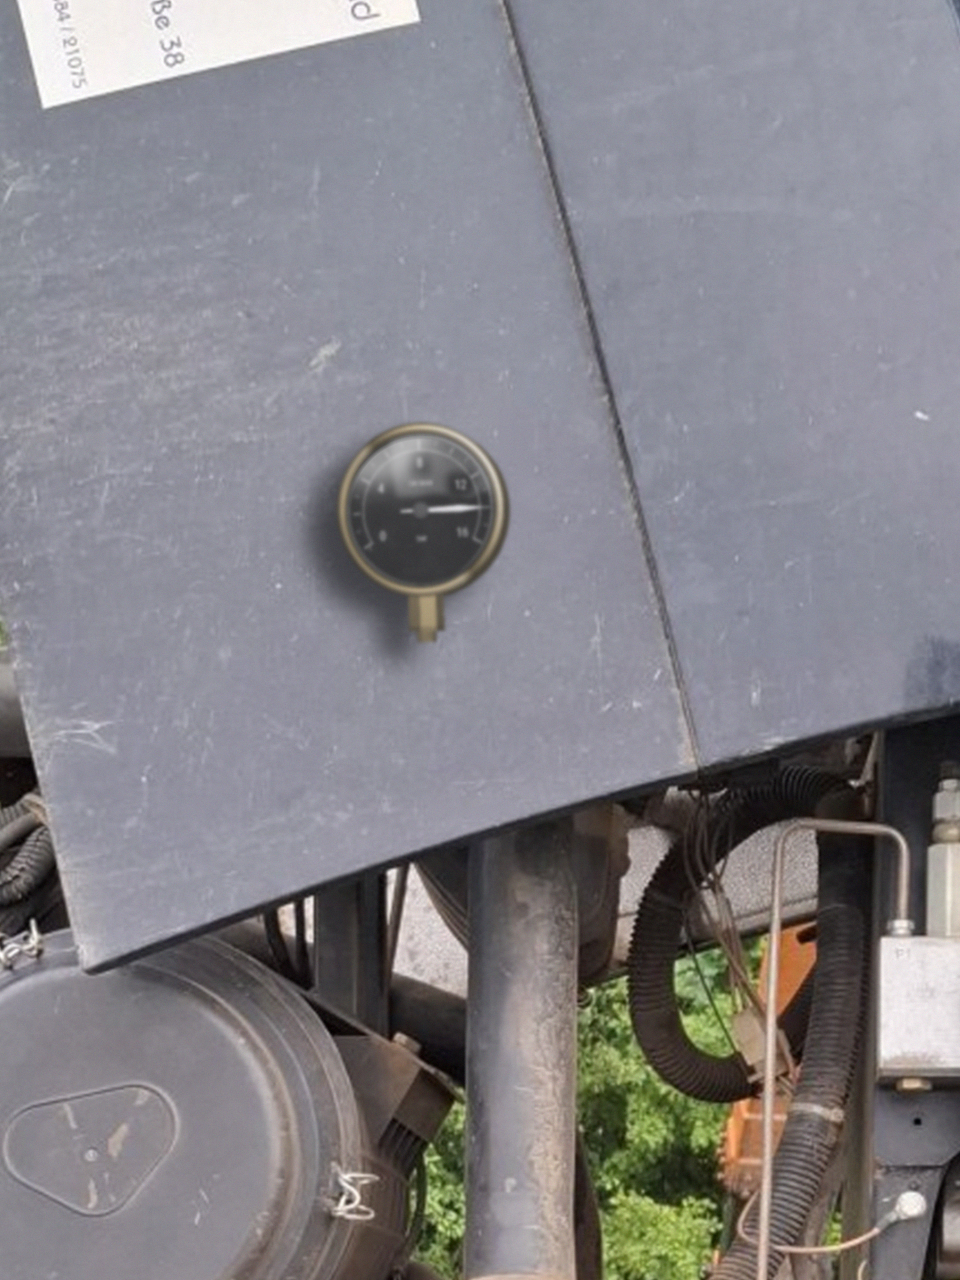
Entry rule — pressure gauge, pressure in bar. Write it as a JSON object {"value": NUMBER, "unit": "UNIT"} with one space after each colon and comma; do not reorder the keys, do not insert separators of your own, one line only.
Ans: {"value": 14, "unit": "bar"}
